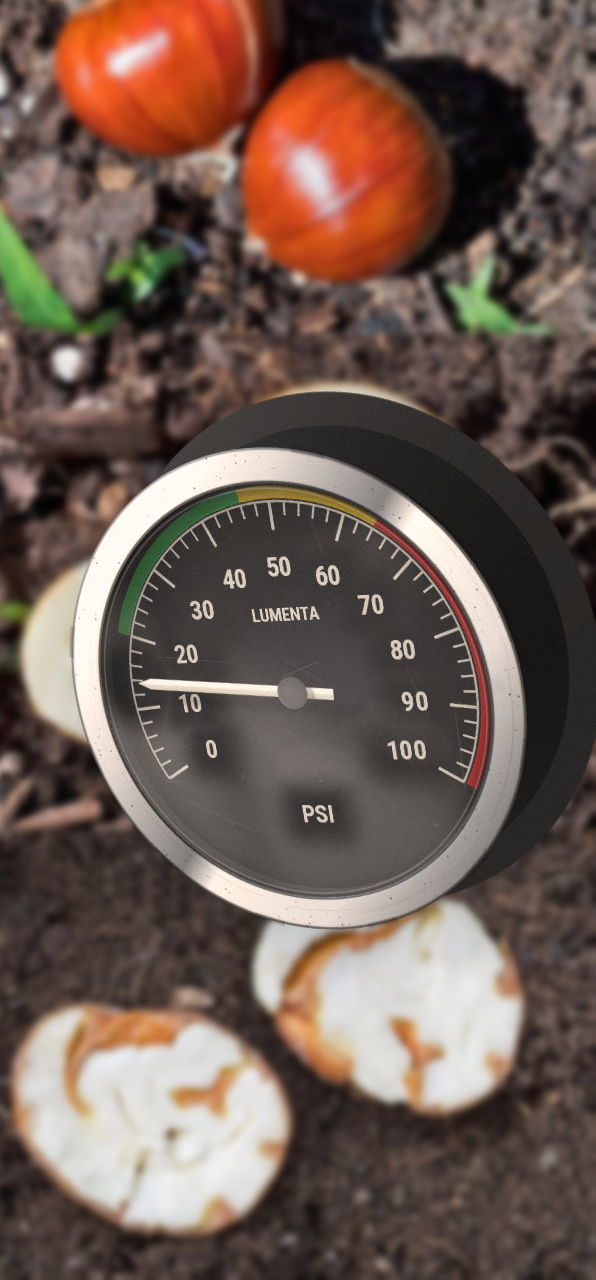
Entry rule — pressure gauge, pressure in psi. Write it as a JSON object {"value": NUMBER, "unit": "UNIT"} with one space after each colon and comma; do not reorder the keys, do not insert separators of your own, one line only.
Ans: {"value": 14, "unit": "psi"}
